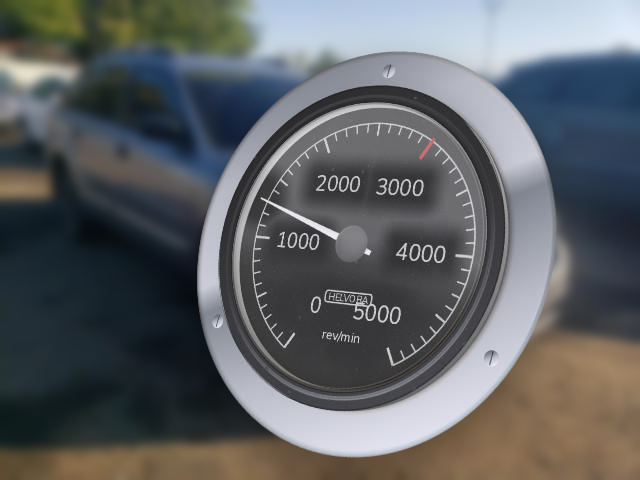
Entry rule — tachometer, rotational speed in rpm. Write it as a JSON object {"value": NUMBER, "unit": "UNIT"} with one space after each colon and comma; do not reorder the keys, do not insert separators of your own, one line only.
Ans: {"value": 1300, "unit": "rpm"}
